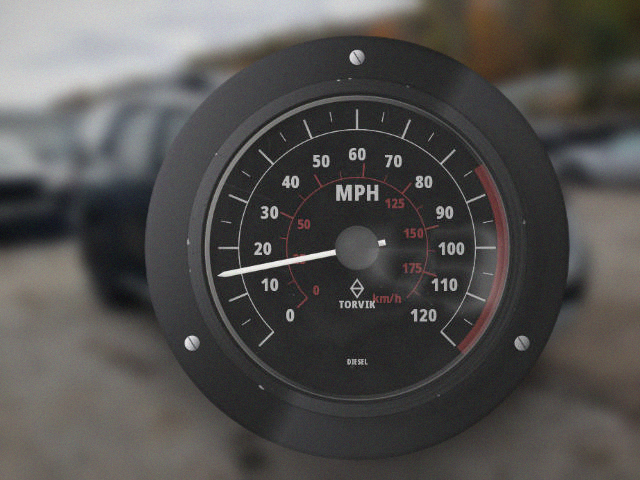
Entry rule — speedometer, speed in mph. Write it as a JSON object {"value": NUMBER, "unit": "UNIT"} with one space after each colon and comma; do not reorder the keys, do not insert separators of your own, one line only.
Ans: {"value": 15, "unit": "mph"}
